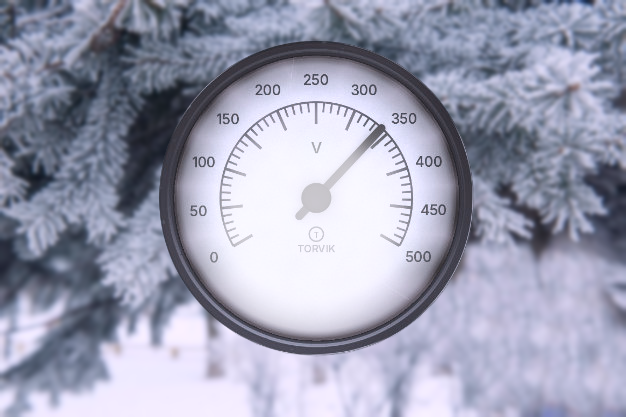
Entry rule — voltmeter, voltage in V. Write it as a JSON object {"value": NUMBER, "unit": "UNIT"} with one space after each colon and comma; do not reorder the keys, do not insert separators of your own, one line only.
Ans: {"value": 340, "unit": "V"}
